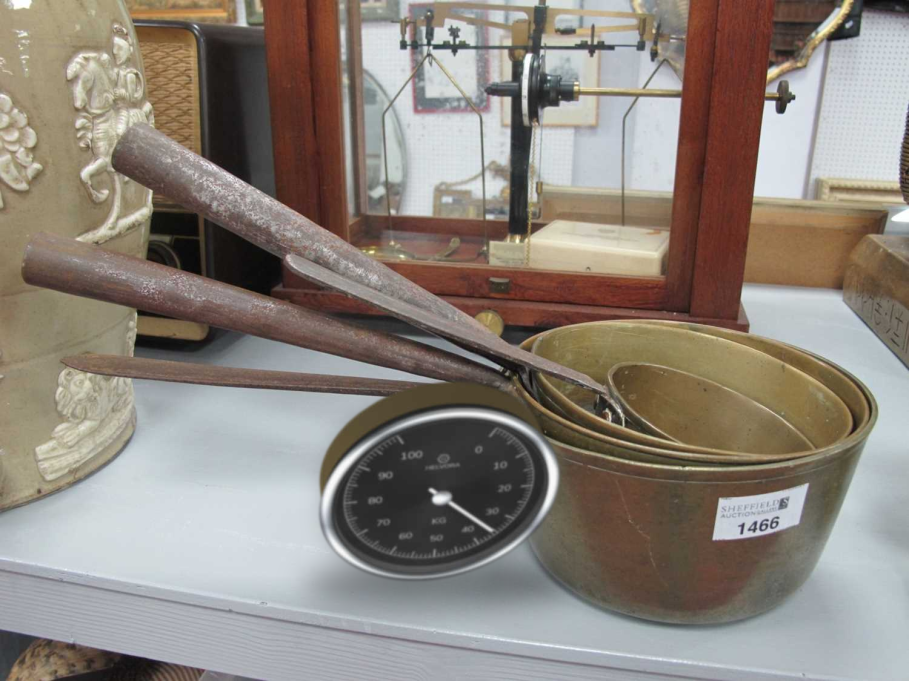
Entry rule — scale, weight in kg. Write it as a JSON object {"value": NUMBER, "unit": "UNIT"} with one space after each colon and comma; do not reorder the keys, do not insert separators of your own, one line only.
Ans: {"value": 35, "unit": "kg"}
